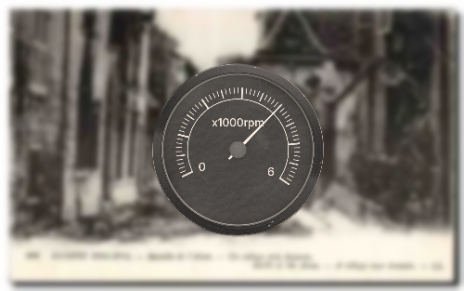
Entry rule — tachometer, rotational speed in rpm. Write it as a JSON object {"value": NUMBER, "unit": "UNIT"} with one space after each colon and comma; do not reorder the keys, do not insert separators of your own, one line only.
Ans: {"value": 4000, "unit": "rpm"}
